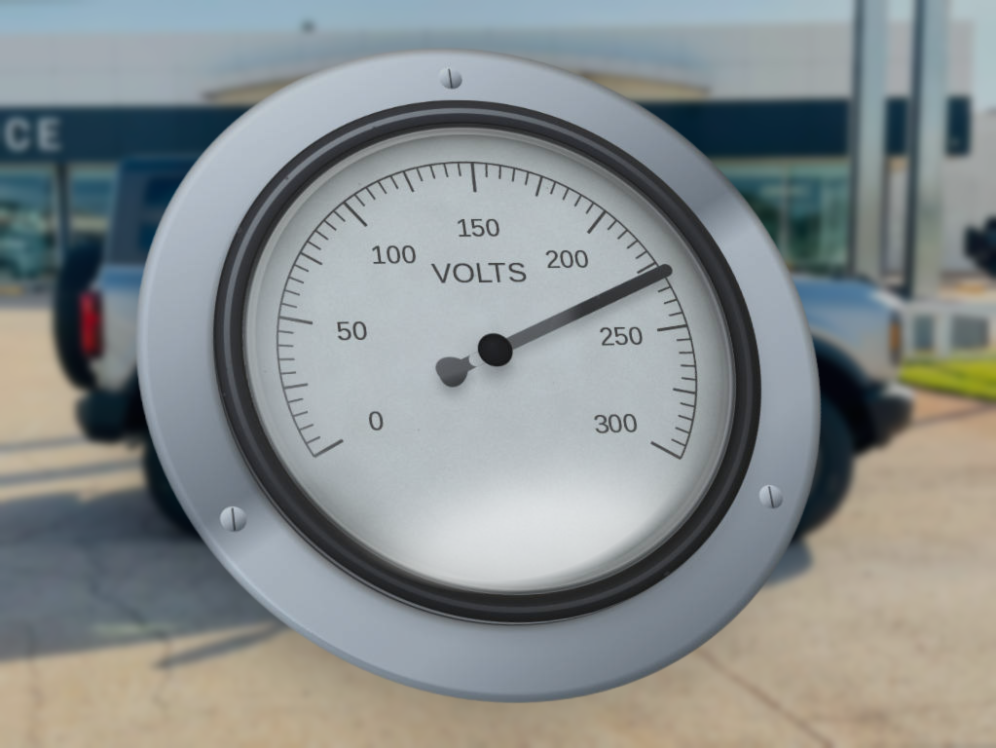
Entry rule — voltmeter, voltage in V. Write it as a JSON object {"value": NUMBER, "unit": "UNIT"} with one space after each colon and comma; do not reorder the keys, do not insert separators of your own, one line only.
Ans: {"value": 230, "unit": "V"}
